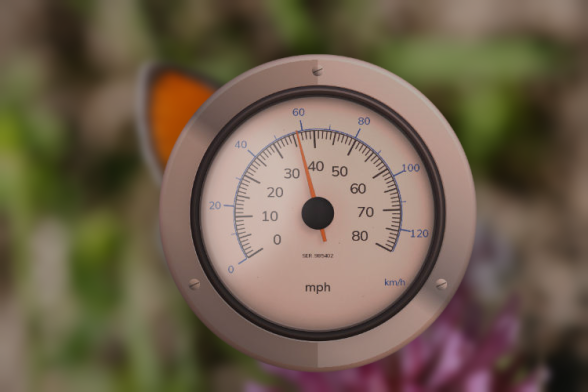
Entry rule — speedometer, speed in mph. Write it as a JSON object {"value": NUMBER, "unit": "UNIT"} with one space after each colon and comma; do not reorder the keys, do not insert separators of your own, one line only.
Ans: {"value": 36, "unit": "mph"}
